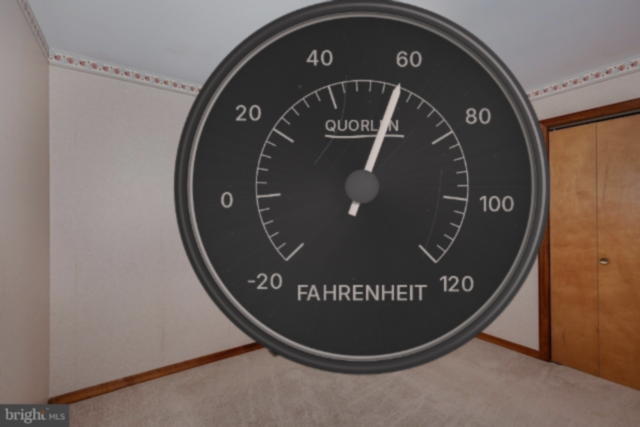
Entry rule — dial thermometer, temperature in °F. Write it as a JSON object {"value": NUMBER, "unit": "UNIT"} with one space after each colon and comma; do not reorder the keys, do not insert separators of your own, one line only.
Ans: {"value": 60, "unit": "°F"}
